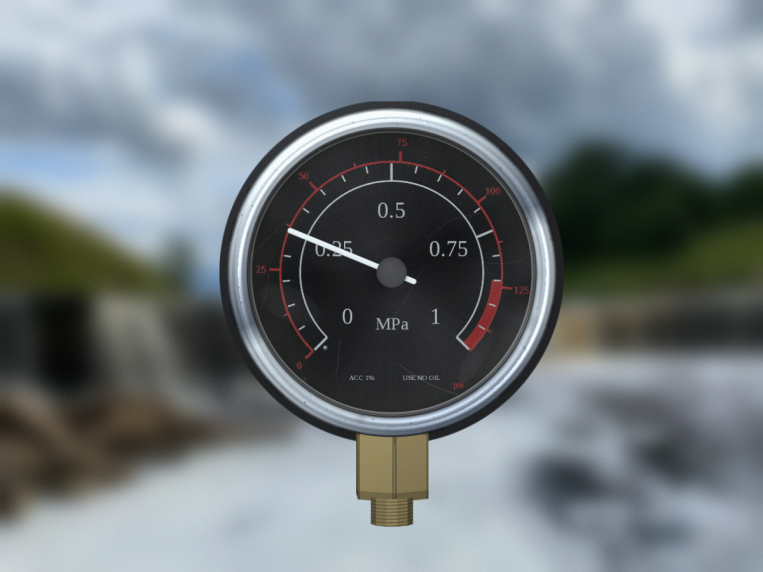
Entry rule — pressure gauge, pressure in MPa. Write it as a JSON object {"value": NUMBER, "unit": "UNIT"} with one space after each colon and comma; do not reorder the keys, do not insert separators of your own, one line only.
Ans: {"value": 0.25, "unit": "MPa"}
